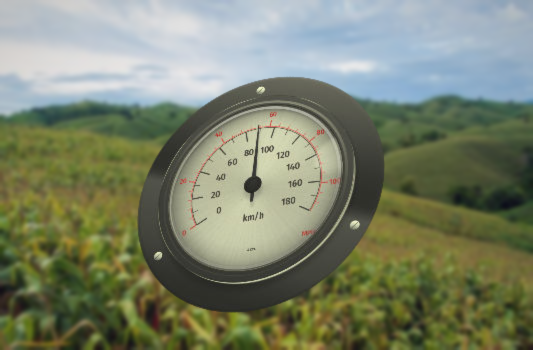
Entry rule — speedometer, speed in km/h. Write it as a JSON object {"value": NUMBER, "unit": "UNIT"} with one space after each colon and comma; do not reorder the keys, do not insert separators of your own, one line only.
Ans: {"value": 90, "unit": "km/h"}
